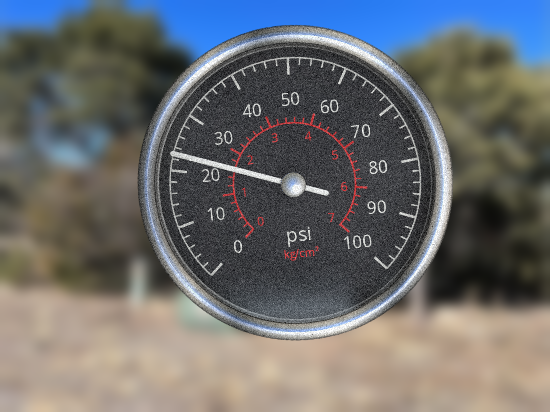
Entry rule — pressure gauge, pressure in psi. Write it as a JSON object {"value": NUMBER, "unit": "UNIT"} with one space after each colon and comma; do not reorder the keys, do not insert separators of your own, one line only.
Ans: {"value": 23, "unit": "psi"}
